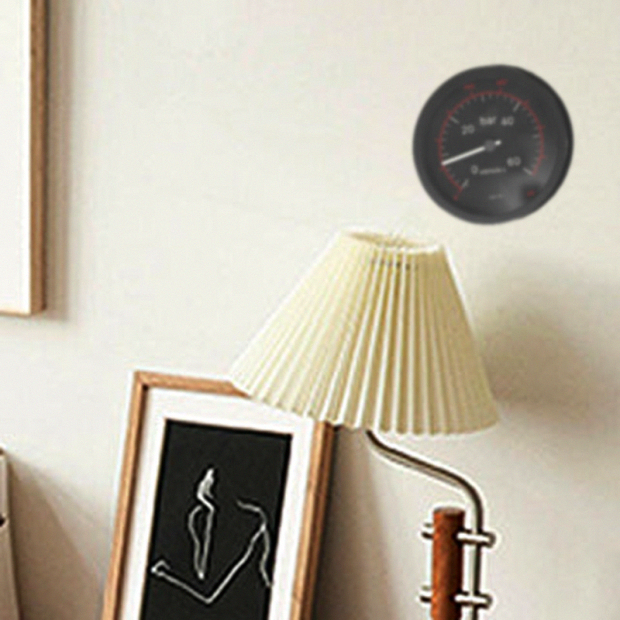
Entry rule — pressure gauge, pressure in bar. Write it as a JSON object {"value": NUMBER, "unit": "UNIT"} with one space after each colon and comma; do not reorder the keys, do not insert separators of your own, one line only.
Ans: {"value": 8, "unit": "bar"}
